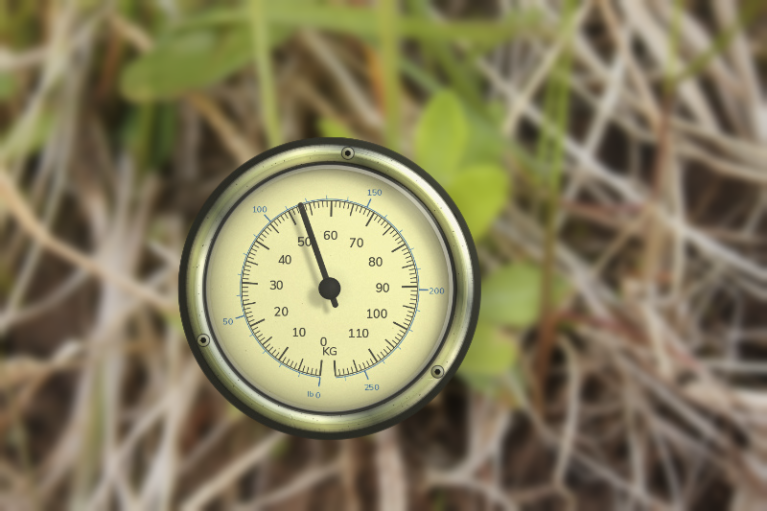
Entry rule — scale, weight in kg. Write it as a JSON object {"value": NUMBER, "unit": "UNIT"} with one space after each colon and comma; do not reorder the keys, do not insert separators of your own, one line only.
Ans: {"value": 53, "unit": "kg"}
